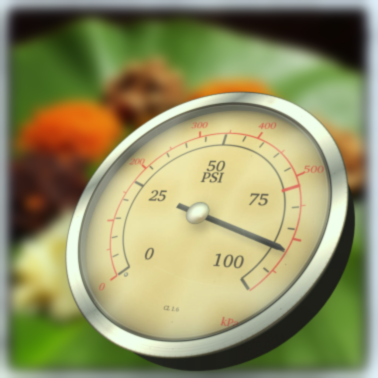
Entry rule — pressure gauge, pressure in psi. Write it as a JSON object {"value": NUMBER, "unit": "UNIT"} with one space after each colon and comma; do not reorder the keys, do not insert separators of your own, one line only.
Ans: {"value": 90, "unit": "psi"}
